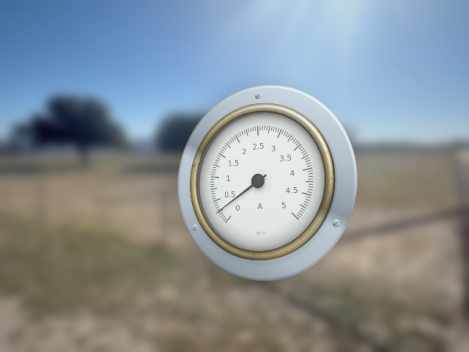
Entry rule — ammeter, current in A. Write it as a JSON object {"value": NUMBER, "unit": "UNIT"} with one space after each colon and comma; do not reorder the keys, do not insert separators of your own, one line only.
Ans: {"value": 0.25, "unit": "A"}
